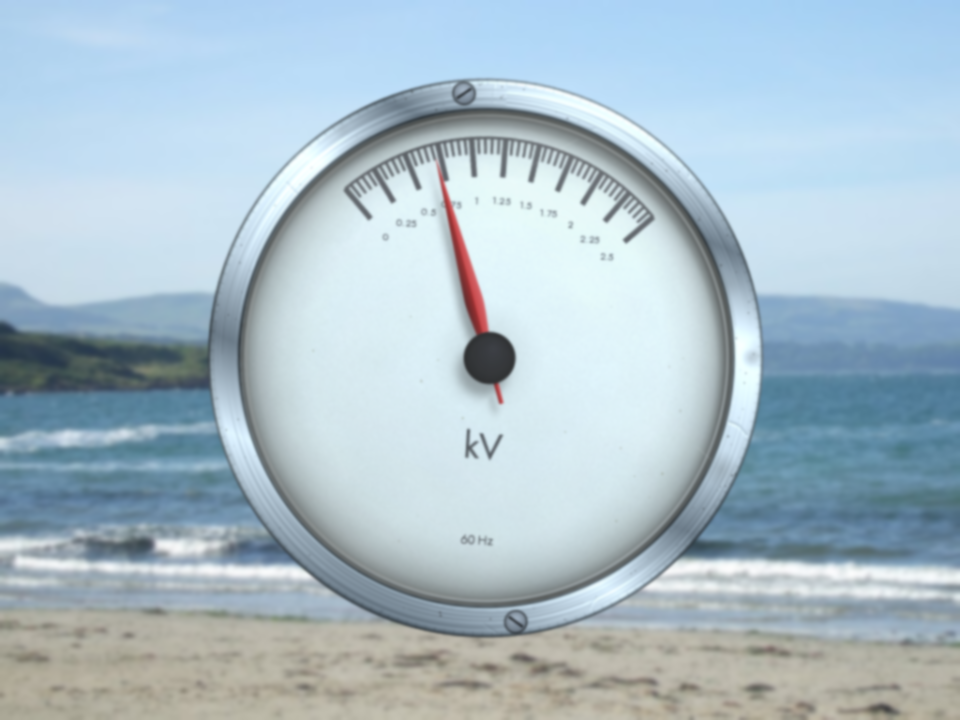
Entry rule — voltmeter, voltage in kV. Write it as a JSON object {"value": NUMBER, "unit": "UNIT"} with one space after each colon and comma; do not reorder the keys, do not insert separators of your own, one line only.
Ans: {"value": 0.7, "unit": "kV"}
